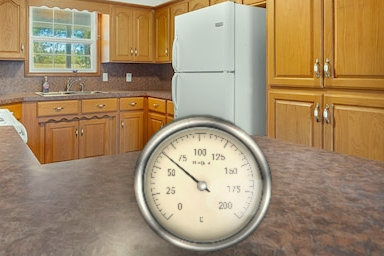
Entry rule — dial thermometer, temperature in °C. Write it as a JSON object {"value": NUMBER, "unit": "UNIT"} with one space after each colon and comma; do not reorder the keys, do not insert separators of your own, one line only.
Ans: {"value": 65, "unit": "°C"}
